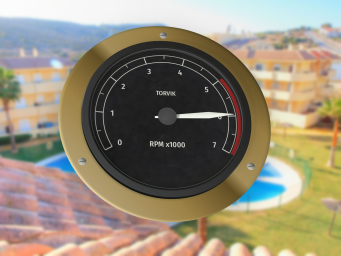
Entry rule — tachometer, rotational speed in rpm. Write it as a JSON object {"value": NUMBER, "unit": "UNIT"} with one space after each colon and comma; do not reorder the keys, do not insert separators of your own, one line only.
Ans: {"value": 6000, "unit": "rpm"}
